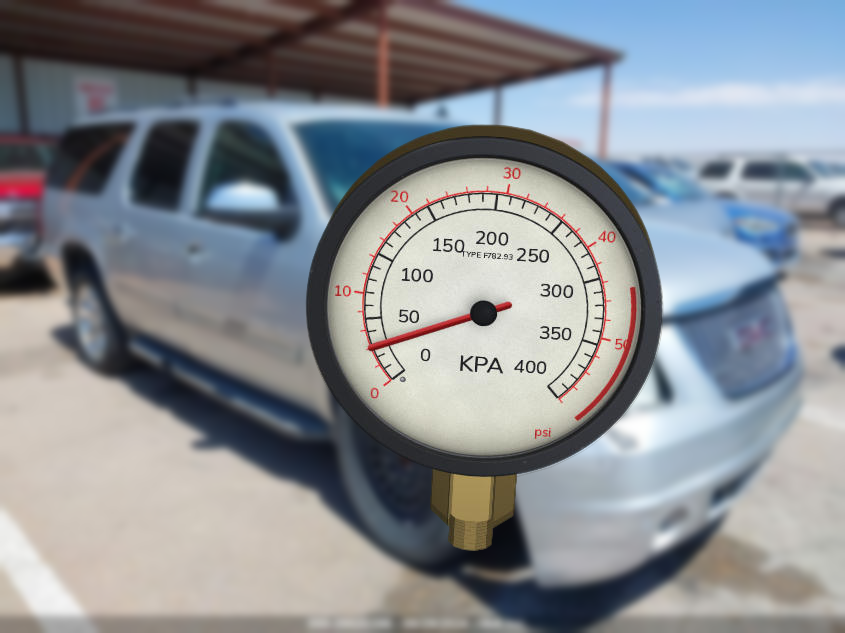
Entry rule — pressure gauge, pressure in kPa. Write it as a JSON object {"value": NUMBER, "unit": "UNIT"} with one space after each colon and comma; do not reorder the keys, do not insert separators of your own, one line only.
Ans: {"value": 30, "unit": "kPa"}
